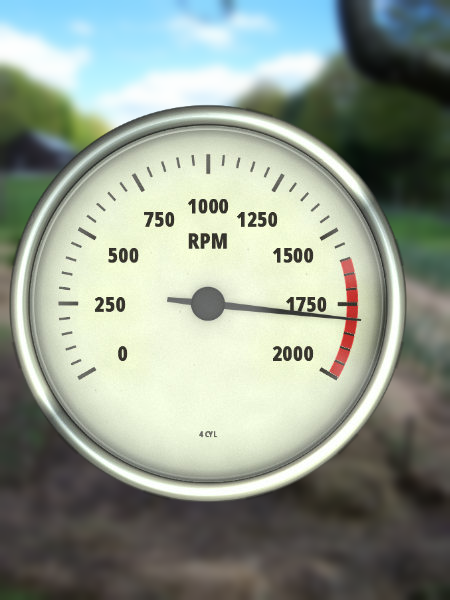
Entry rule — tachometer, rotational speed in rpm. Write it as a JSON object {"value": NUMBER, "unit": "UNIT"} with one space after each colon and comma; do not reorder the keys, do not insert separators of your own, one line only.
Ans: {"value": 1800, "unit": "rpm"}
